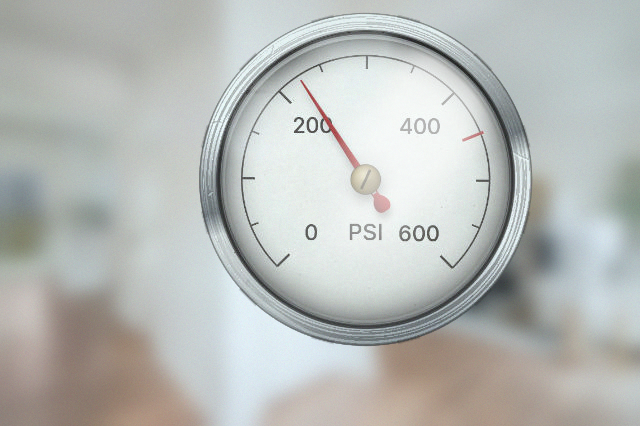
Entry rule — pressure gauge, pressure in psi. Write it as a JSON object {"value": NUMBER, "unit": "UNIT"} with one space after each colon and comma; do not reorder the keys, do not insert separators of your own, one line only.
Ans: {"value": 225, "unit": "psi"}
